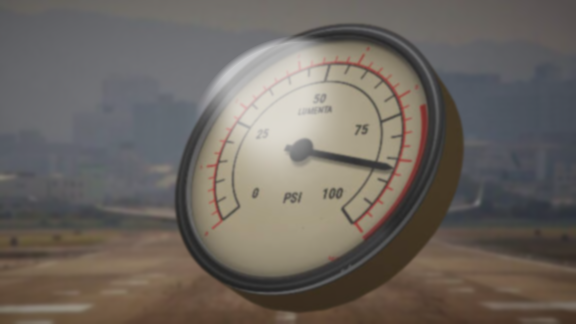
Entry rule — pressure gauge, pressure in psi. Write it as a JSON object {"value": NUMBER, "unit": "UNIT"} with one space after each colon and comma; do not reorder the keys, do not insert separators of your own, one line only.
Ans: {"value": 87.5, "unit": "psi"}
